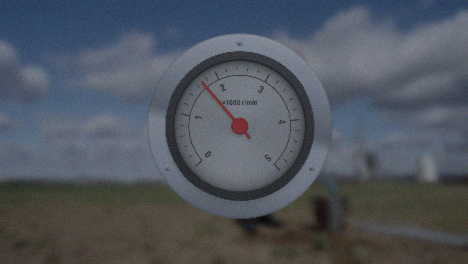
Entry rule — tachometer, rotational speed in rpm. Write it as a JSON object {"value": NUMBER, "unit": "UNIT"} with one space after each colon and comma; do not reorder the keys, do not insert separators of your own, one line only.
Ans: {"value": 1700, "unit": "rpm"}
